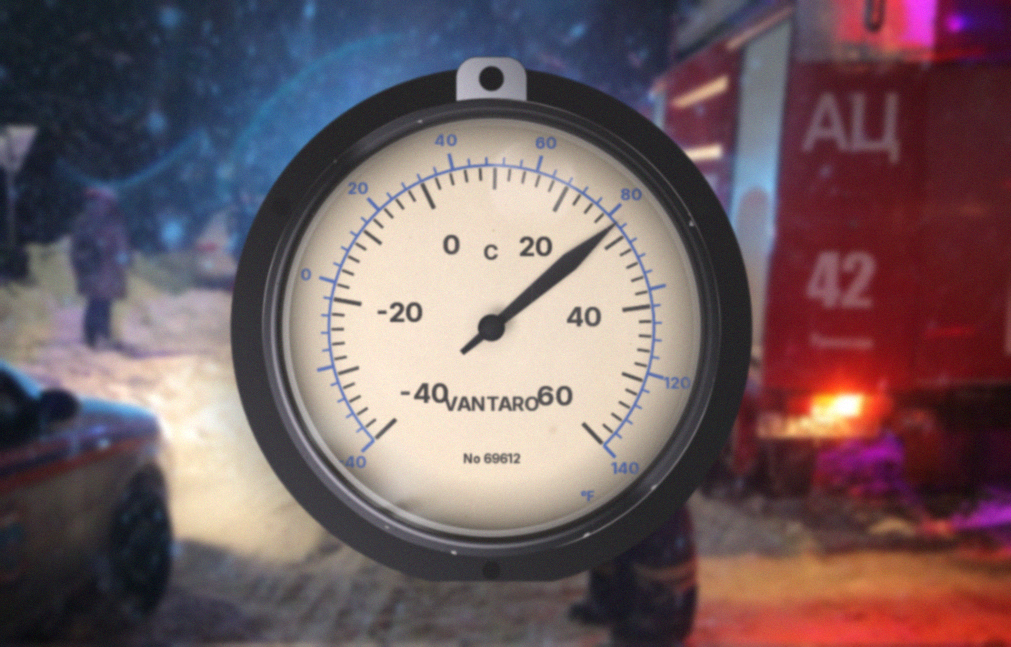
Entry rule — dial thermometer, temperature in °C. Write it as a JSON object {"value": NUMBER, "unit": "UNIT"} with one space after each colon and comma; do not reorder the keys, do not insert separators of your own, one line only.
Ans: {"value": 28, "unit": "°C"}
